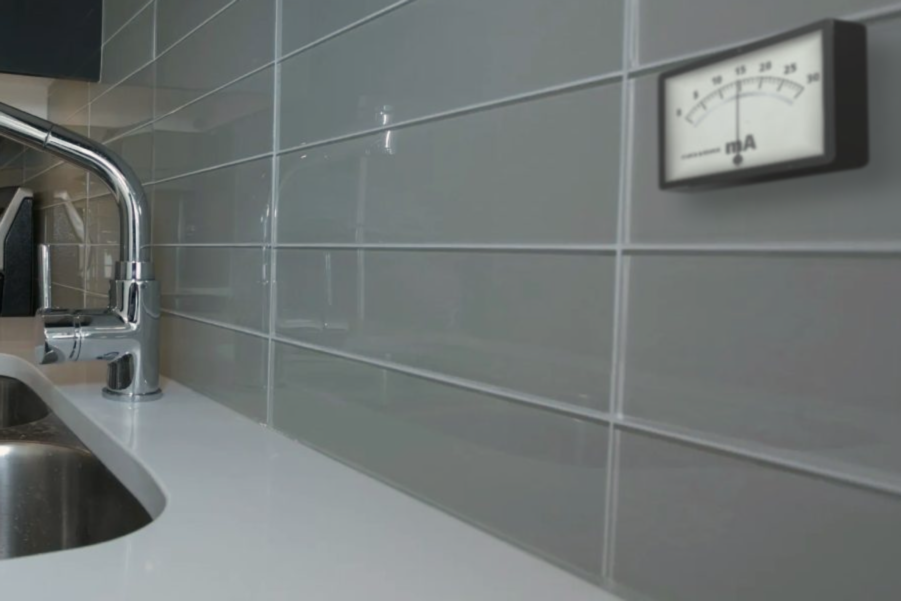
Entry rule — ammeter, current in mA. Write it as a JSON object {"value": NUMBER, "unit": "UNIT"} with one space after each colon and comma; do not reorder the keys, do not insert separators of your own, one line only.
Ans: {"value": 15, "unit": "mA"}
